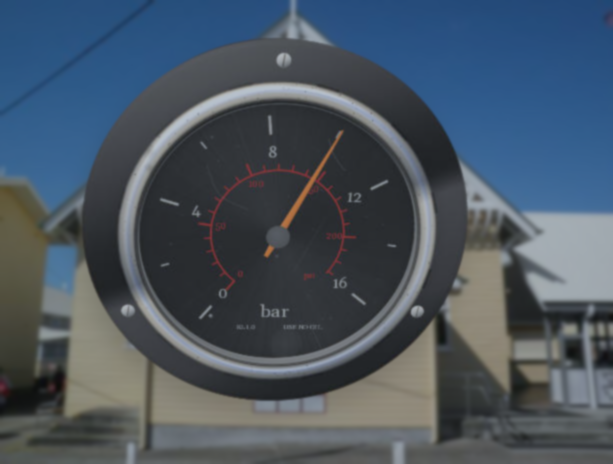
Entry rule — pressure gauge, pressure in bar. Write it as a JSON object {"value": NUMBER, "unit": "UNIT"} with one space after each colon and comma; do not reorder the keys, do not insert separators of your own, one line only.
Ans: {"value": 10, "unit": "bar"}
